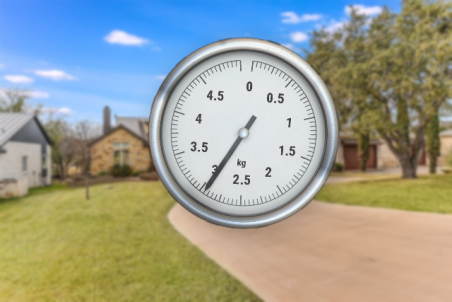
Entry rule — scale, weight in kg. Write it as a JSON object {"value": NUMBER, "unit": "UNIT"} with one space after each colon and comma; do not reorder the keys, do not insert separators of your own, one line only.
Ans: {"value": 2.95, "unit": "kg"}
